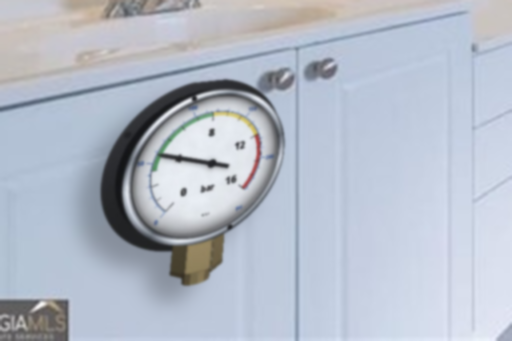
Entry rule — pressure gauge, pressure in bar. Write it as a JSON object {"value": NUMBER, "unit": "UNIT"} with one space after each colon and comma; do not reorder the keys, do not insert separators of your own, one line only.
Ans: {"value": 4, "unit": "bar"}
